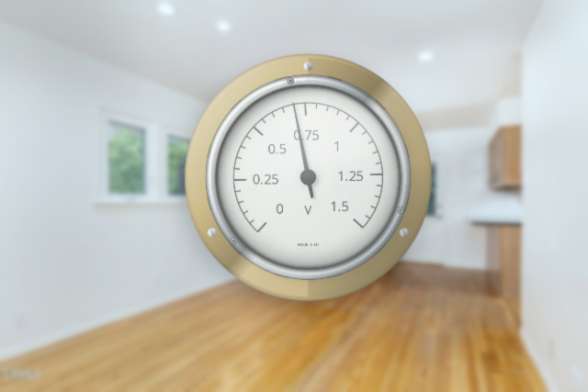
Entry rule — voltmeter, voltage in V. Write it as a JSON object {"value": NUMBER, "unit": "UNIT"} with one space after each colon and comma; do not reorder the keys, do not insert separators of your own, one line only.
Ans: {"value": 0.7, "unit": "V"}
